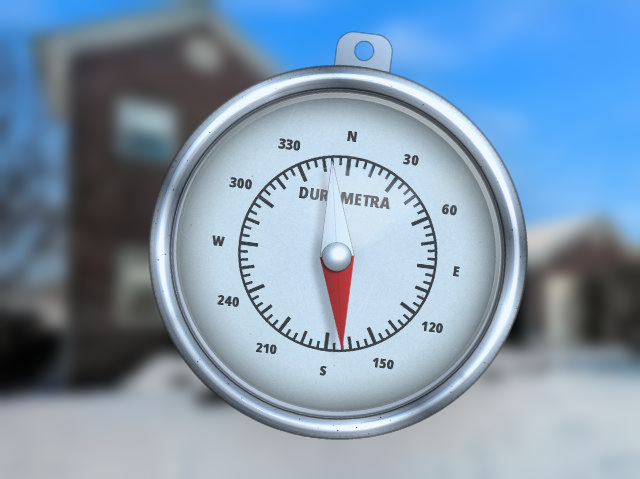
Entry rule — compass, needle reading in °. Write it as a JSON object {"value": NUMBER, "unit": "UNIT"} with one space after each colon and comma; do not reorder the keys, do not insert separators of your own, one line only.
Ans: {"value": 170, "unit": "°"}
